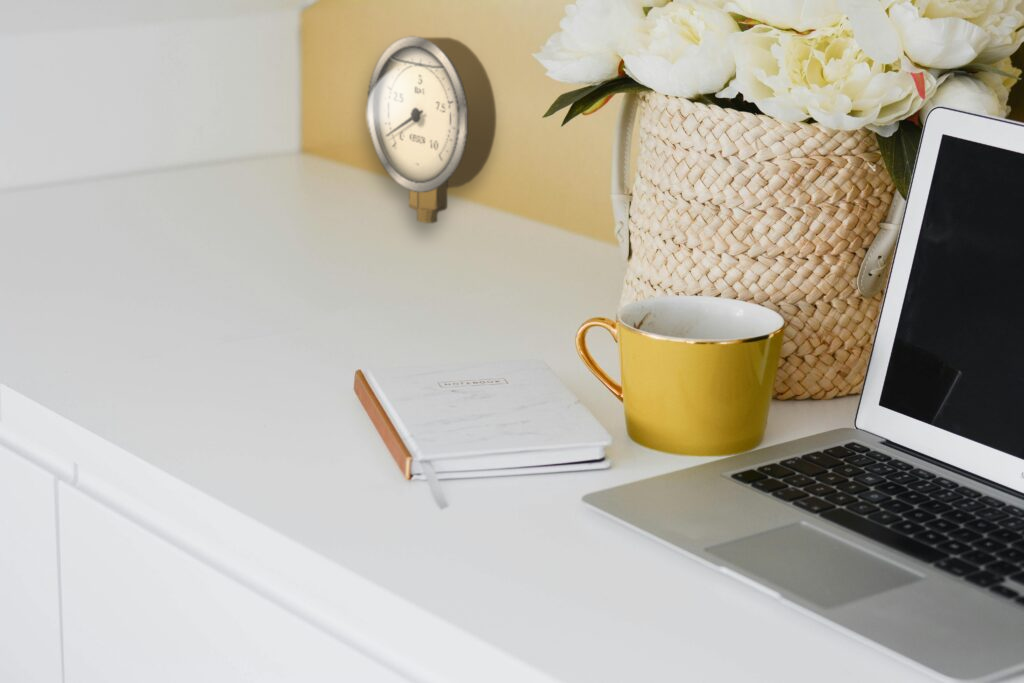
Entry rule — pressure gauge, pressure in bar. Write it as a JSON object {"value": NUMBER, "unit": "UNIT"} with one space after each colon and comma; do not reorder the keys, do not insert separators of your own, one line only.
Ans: {"value": 0.5, "unit": "bar"}
